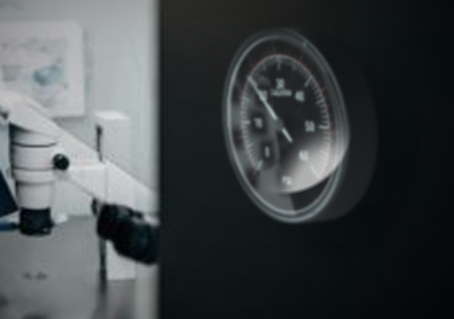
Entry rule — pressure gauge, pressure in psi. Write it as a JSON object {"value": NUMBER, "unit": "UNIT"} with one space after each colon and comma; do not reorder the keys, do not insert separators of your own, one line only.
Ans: {"value": 20, "unit": "psi"}
